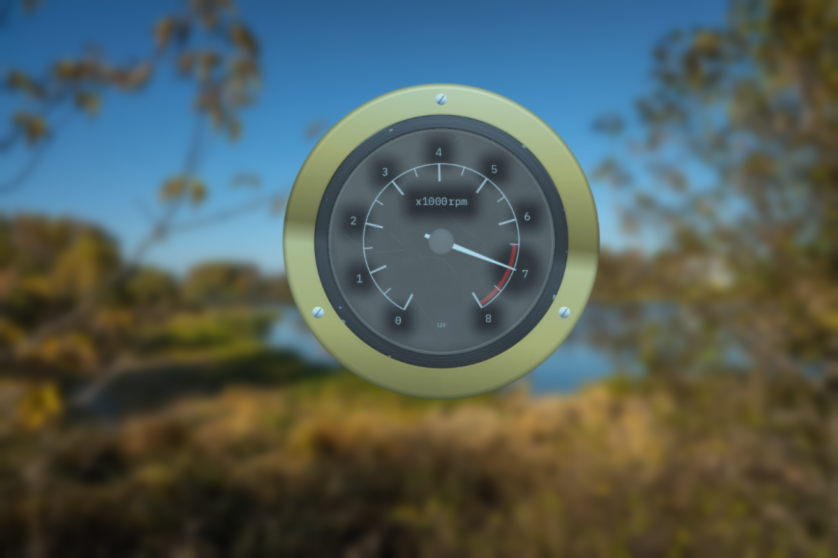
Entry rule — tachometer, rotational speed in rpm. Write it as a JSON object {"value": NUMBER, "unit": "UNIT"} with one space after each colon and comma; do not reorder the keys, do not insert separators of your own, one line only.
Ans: {"value": 7000, "unit": "rpm"}
